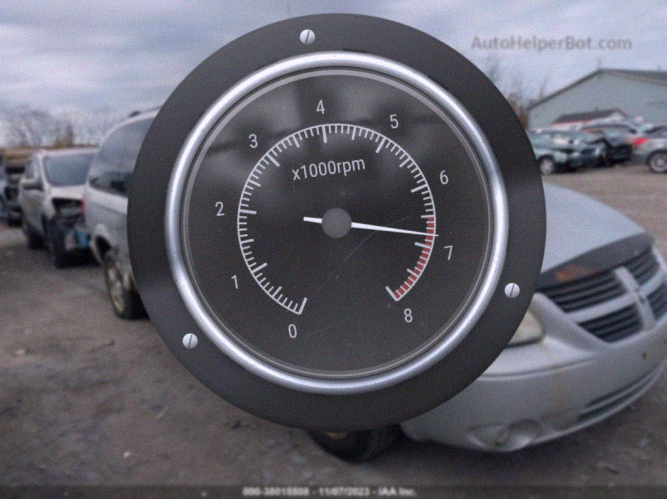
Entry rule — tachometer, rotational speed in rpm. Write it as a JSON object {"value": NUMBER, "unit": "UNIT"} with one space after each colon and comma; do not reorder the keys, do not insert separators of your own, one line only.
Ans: {"value": 6800, "unit": "rpm"}
